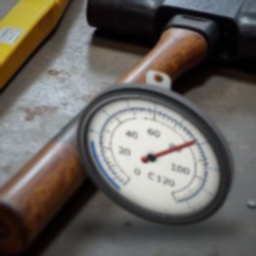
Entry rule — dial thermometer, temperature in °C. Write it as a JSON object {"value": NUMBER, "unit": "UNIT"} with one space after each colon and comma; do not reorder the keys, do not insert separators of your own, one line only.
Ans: {"value": 80, "unit": "°C"}
